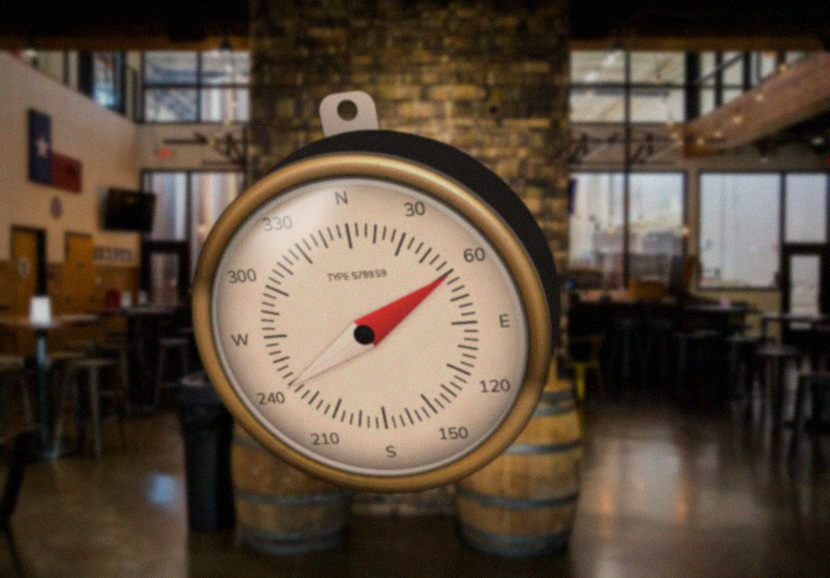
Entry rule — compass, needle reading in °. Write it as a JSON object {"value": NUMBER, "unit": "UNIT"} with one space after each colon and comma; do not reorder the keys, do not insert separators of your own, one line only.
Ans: {"value": 60, "unit": "°"}
